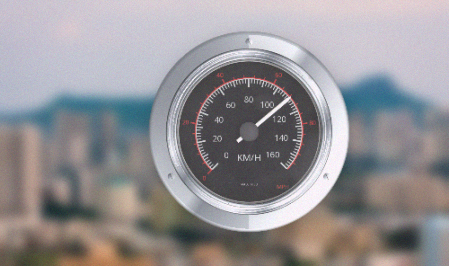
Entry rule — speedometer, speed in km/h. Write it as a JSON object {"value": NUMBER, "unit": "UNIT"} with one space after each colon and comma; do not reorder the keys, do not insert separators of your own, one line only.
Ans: {"value": 110, "unit": "km/h"}
